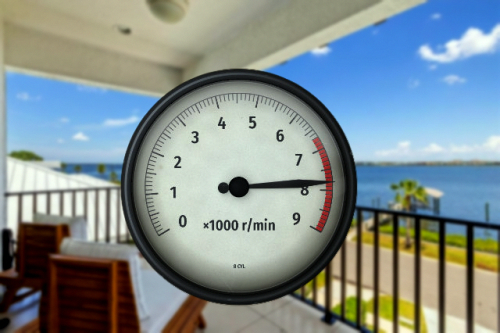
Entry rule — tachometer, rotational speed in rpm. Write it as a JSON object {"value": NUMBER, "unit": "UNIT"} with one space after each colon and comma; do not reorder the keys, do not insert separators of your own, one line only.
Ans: {"value": 7800, "unit": "rpm"}
